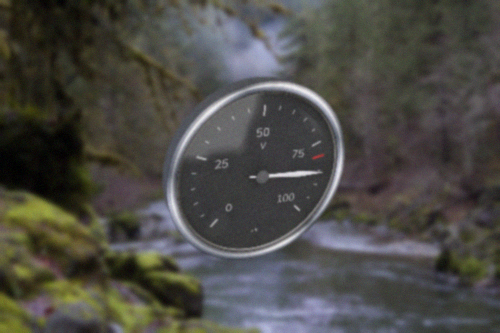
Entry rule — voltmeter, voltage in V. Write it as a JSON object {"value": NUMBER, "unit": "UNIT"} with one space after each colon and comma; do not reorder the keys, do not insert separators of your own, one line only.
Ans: {"value": 85, "unit": "V"}
